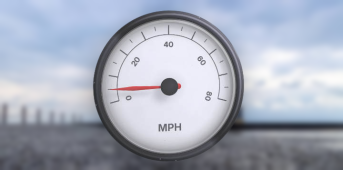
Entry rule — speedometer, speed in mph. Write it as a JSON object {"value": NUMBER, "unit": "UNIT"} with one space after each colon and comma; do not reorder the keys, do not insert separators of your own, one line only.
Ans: {"value": 5, "unit": "mph"}
